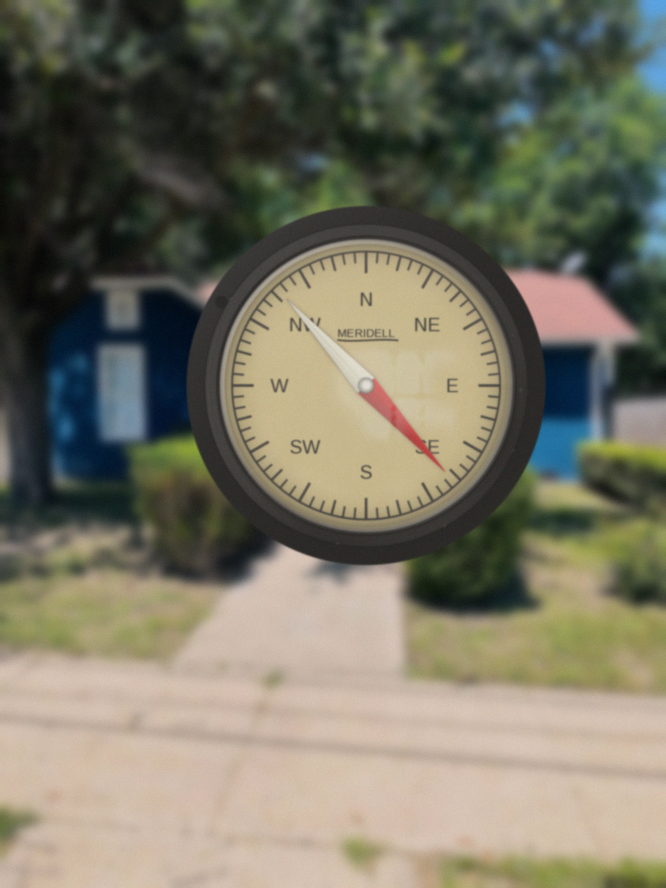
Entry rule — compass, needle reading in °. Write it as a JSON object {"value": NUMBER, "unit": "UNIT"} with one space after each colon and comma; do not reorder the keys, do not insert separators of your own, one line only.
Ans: {"value": 137.5, "unit": "°"}
